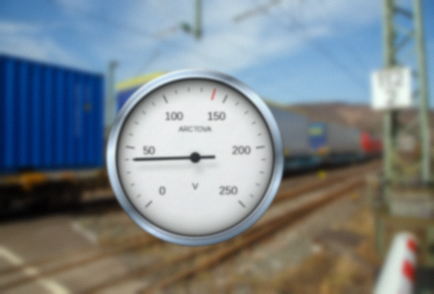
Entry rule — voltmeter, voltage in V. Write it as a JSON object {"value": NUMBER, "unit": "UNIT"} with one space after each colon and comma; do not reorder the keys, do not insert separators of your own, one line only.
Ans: {"value": 40, "unit": "V"}
